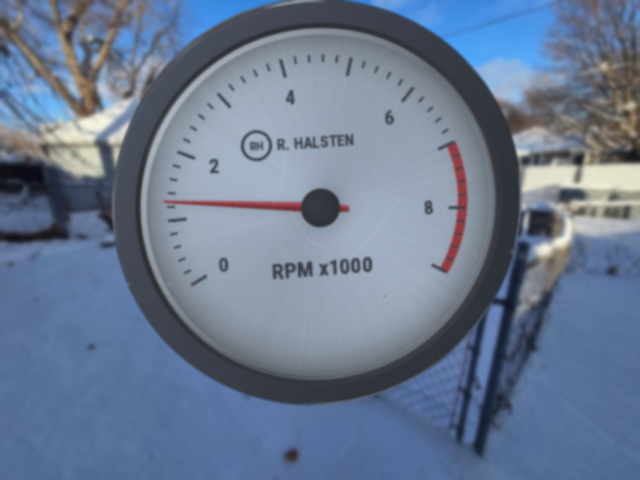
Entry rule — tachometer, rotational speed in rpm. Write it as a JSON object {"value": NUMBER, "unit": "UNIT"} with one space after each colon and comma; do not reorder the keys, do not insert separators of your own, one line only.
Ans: {"value": 1300, "unit": "rpm"}
